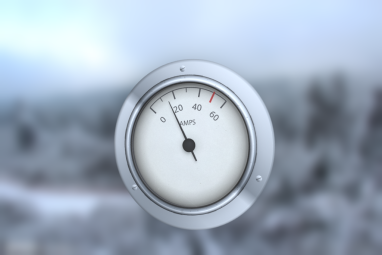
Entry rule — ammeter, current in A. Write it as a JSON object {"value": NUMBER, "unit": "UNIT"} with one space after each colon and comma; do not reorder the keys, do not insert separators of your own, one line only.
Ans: {"value": 15, "unit": "A"}
